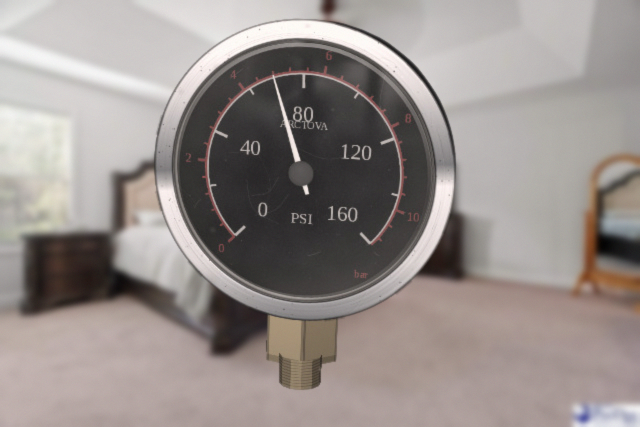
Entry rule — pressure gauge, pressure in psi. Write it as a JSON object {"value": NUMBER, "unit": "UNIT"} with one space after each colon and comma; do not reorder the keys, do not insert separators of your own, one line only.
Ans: {"value": 70, "unit": "psi"}
